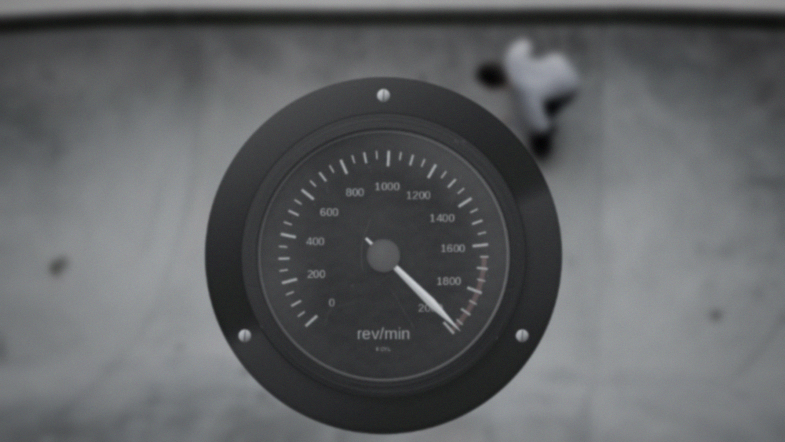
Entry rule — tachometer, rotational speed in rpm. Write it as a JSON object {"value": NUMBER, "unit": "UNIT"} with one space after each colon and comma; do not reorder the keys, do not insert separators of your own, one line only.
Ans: {"value": 1975, "unit": "rpm"}
